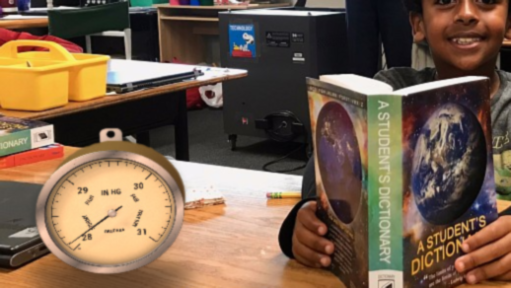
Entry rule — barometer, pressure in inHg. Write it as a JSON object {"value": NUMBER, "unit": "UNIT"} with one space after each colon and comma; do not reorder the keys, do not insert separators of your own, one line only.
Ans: {"value": 28.1, "unit": "inHg"}
